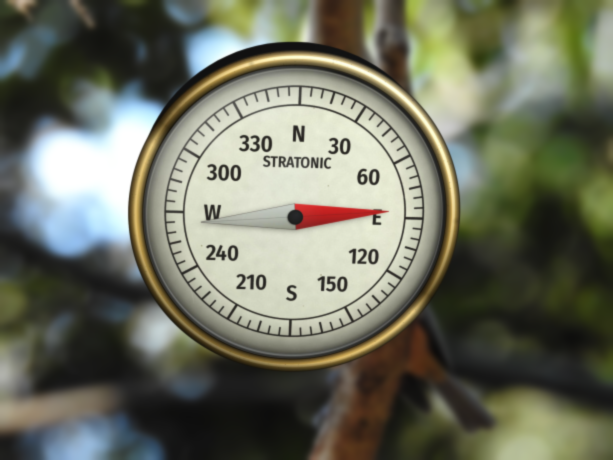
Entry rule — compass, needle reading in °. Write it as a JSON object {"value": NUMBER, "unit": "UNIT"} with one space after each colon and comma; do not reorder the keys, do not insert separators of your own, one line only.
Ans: {"value": 85, "unit": "°"}
